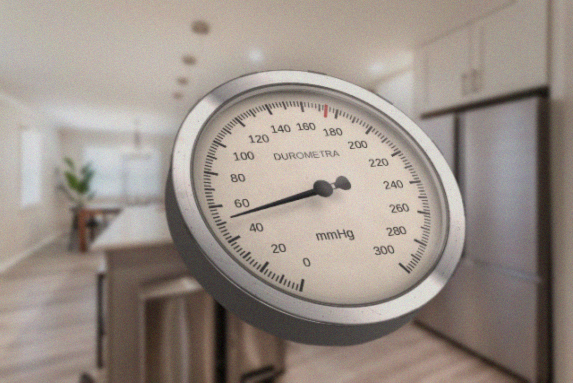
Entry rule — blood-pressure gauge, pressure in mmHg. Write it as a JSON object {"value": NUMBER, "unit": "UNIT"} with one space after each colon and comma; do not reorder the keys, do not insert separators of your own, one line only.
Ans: {"value": 50, "unit": "mmHg"}
